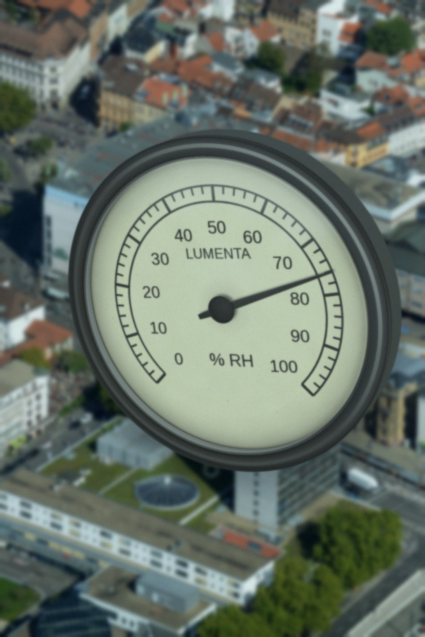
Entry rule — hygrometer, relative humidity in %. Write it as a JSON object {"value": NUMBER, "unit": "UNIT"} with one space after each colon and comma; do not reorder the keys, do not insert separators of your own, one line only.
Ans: {"value": 76, "unit": "%"}
